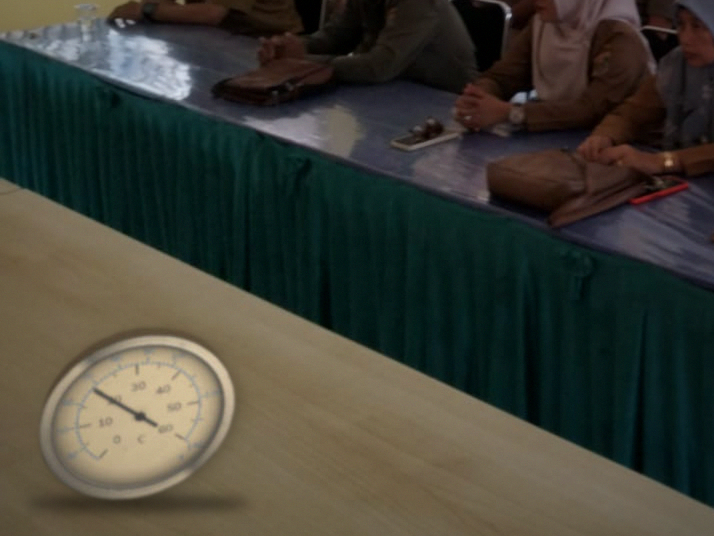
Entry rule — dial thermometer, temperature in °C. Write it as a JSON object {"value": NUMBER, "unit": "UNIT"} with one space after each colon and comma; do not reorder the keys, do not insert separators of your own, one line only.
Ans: {"value": 20, "unit": "°C"}
